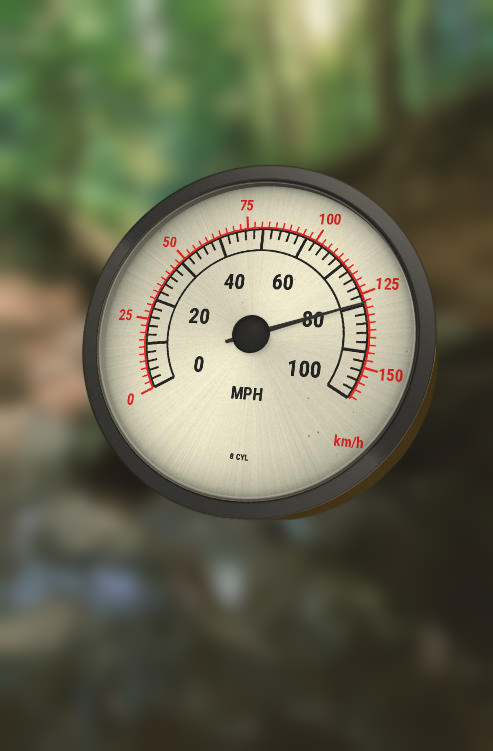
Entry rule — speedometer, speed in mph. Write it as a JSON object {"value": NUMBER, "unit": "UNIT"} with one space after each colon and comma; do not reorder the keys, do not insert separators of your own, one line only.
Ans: {"value": 80, "unit": "mph"}
